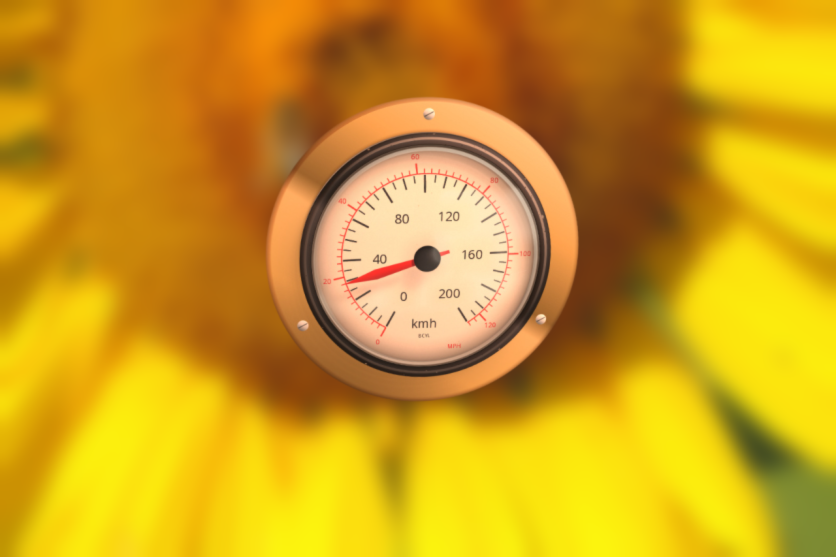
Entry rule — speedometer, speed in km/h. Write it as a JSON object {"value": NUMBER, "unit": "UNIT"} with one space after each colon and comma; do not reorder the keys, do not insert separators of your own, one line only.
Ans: {"value": 30, "unit": "km/h"}
